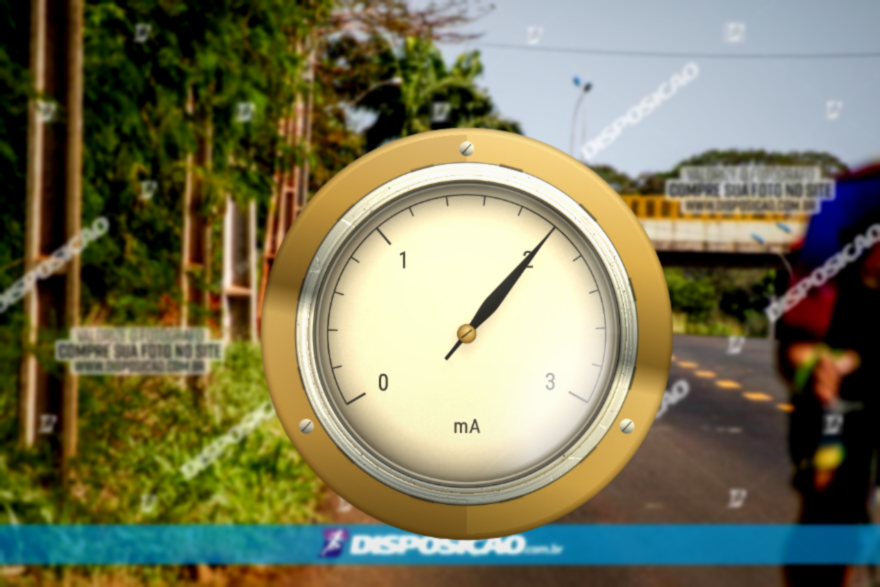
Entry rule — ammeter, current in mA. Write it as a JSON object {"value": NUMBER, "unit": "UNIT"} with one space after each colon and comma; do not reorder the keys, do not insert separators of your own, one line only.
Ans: {"value": 2, "unit": "mA"}
